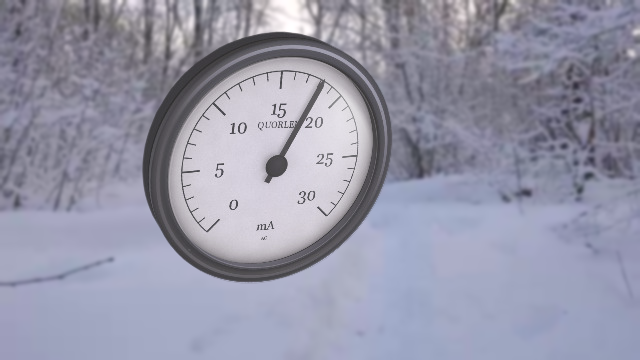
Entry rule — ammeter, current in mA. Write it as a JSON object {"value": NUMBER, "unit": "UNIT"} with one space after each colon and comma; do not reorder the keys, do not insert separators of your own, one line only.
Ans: {"value": 18, "unit": "mA"}
